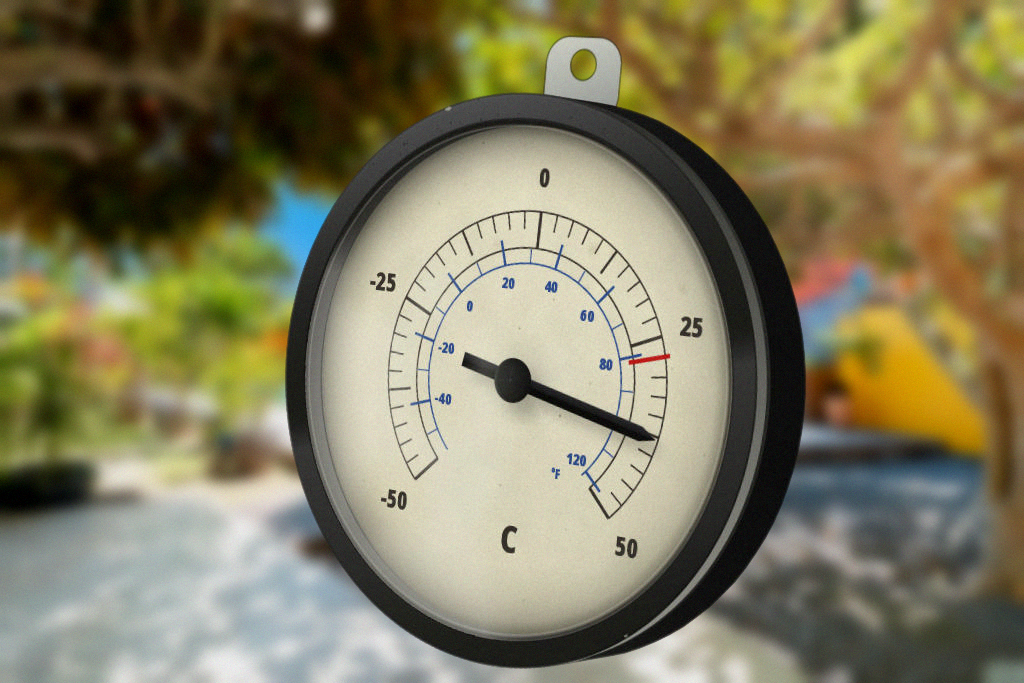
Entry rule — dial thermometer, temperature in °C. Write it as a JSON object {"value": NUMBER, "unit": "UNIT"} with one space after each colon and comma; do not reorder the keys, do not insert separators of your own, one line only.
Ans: {"value": 37.5, "unit": "°C"}
